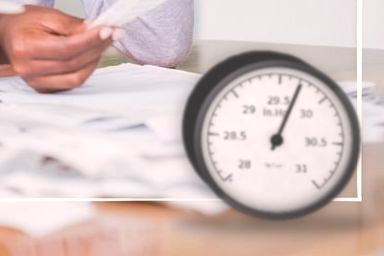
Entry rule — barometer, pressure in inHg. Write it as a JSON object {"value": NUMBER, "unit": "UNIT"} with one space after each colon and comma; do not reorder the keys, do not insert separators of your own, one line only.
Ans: {"value": 29.7, "unit": "inHg"}
